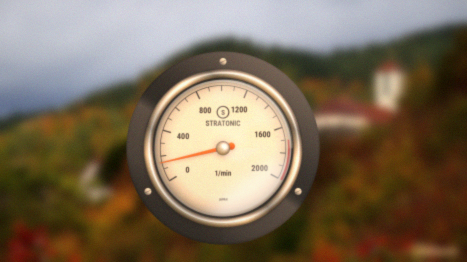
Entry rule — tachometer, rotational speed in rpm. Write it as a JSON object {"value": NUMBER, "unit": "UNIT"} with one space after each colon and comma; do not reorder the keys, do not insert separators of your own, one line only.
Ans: {"value": 150, "unit": "rpm"}
